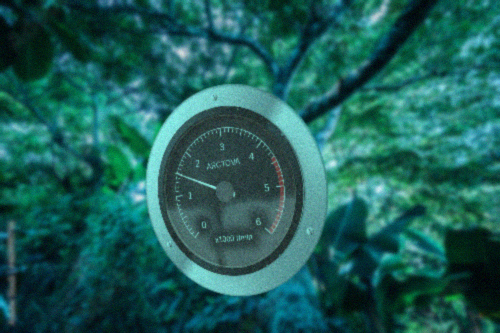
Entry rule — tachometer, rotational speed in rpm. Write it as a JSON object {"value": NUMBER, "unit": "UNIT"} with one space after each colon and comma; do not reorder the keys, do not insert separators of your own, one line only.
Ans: {"value": 1500, "unit": "rpm"}
